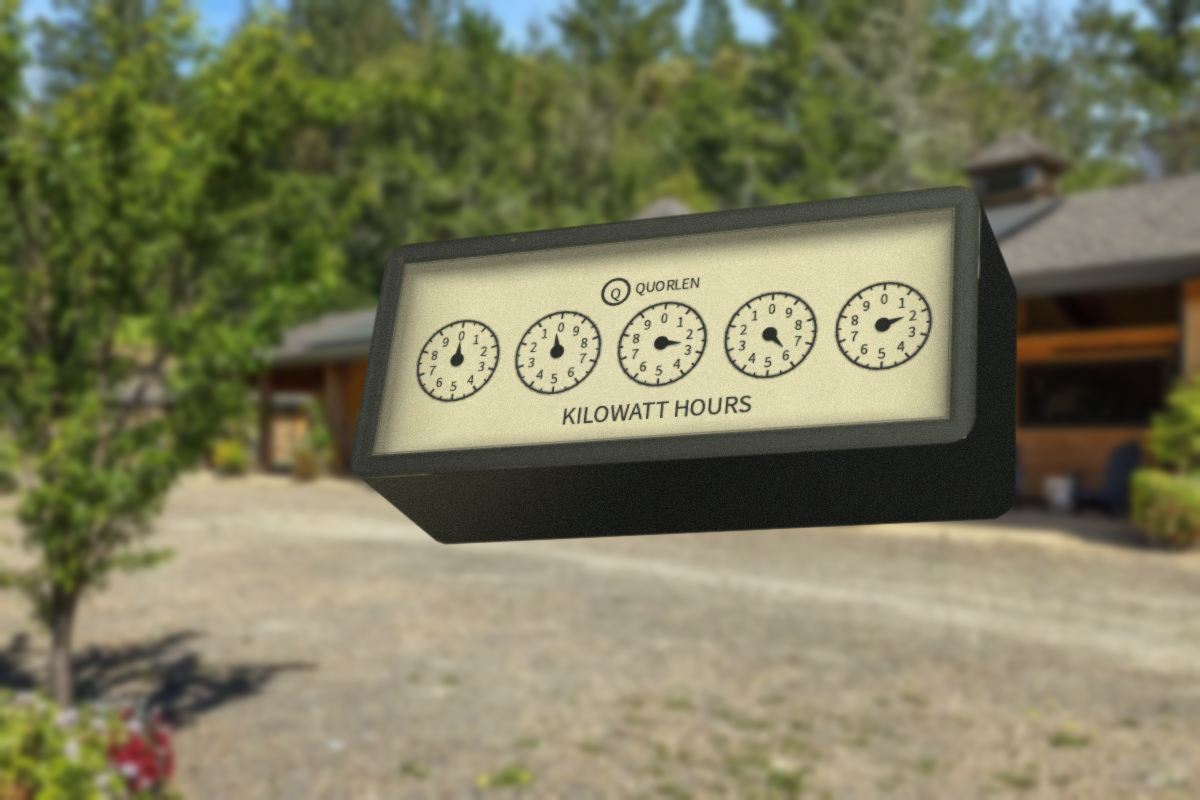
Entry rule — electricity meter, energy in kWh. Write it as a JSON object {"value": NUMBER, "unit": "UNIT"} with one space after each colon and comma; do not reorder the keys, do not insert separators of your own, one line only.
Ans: {"value": 262, "unit": "kWh"}
